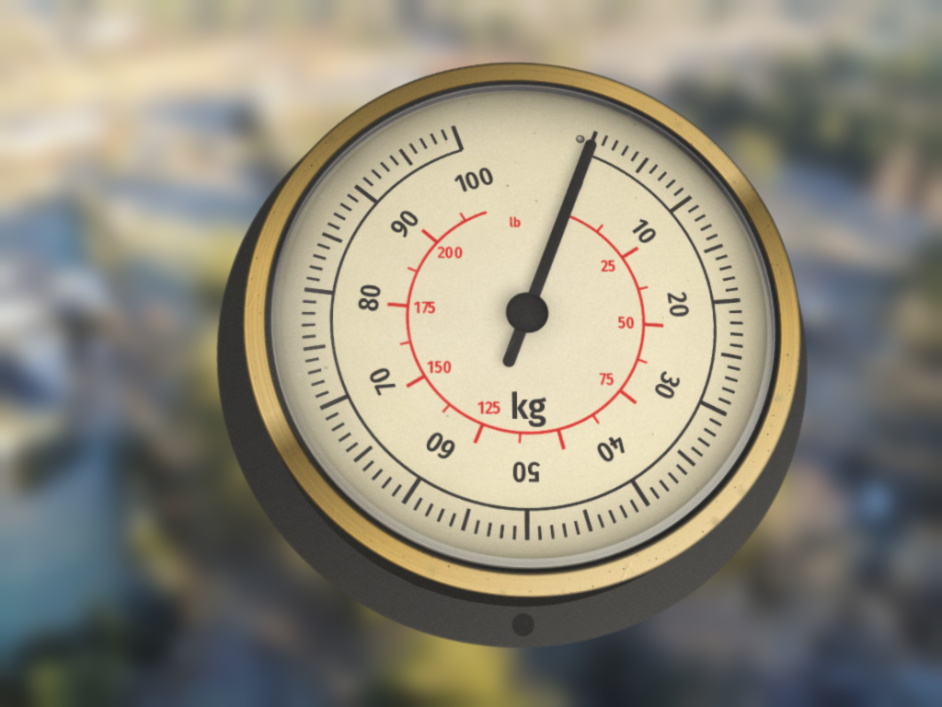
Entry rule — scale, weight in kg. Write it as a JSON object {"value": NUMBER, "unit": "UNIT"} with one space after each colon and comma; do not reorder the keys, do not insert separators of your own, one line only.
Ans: {"value": 0, "unit": "kg"}
